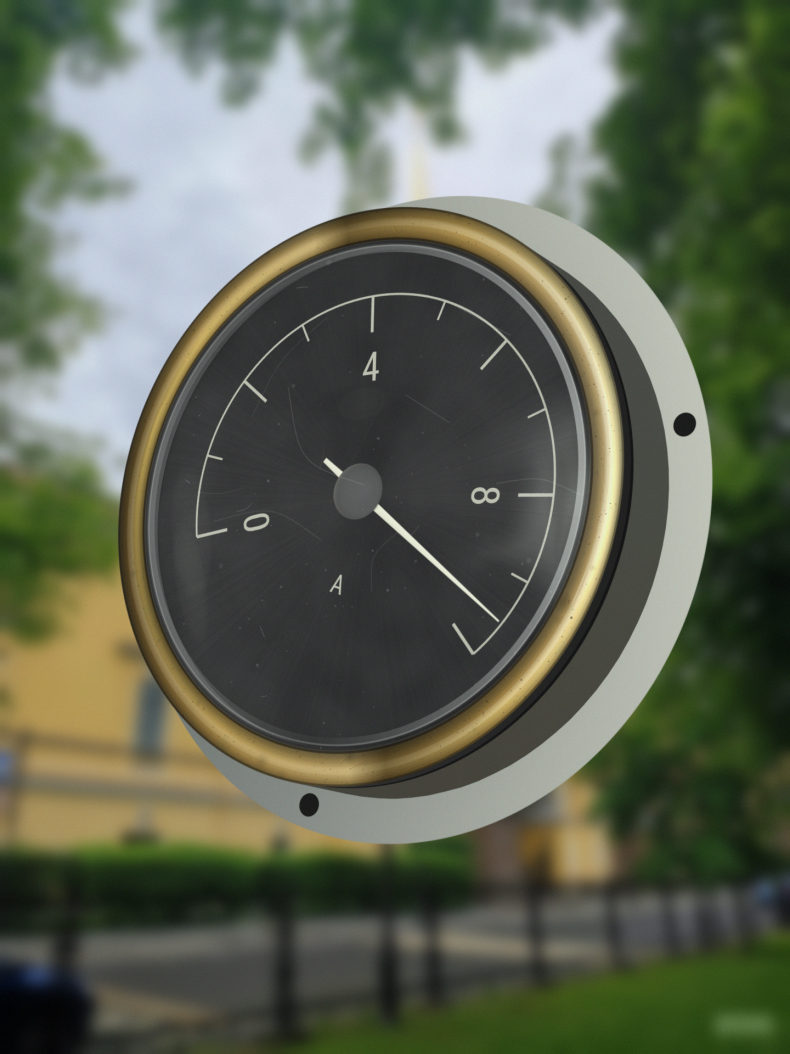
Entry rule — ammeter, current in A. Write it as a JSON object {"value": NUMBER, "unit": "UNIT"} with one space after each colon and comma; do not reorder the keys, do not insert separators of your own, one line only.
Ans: {"value": 9.5, "unit": "A"}
